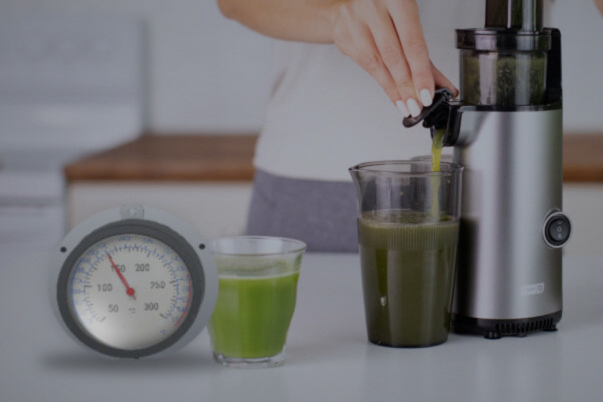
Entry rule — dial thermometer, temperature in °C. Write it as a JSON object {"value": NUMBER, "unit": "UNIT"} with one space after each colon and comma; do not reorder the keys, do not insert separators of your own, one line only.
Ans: {"value": 150, "unit": "°C"}
